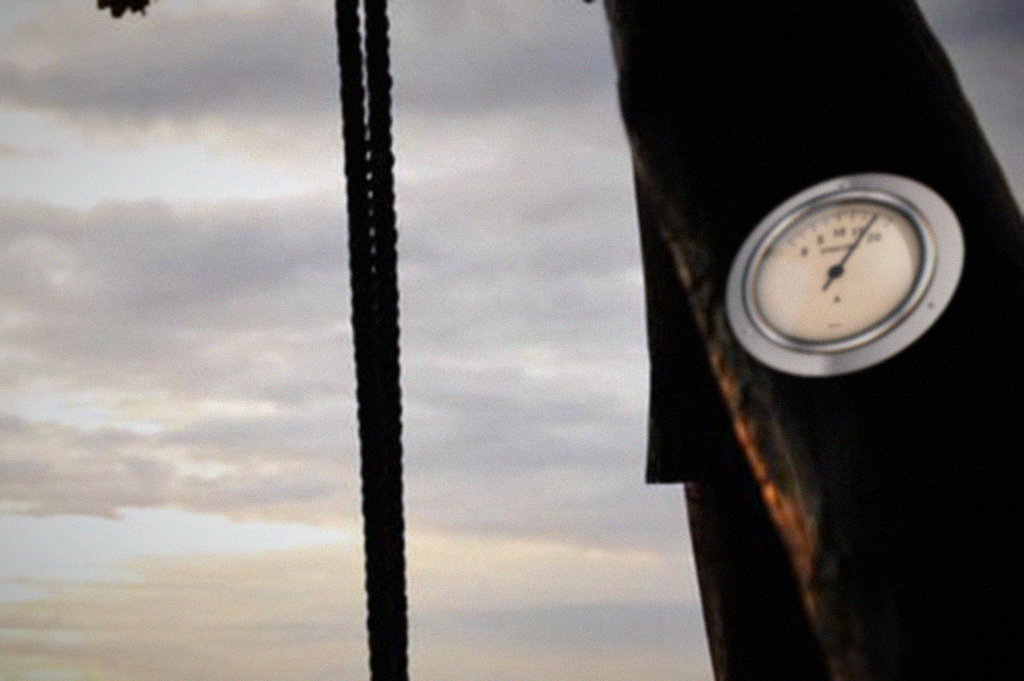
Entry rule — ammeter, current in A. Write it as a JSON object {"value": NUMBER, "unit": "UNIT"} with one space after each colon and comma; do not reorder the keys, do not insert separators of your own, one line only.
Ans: {"value": 17.5, "unit": "A"}
